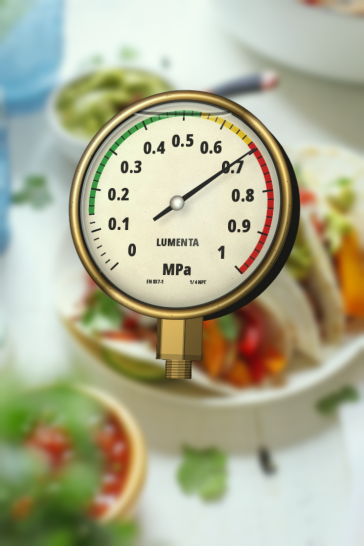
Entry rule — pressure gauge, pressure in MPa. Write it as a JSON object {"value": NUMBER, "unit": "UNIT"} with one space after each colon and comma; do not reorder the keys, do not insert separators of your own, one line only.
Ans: {"value": 0.7, "unit": "MPa"}
